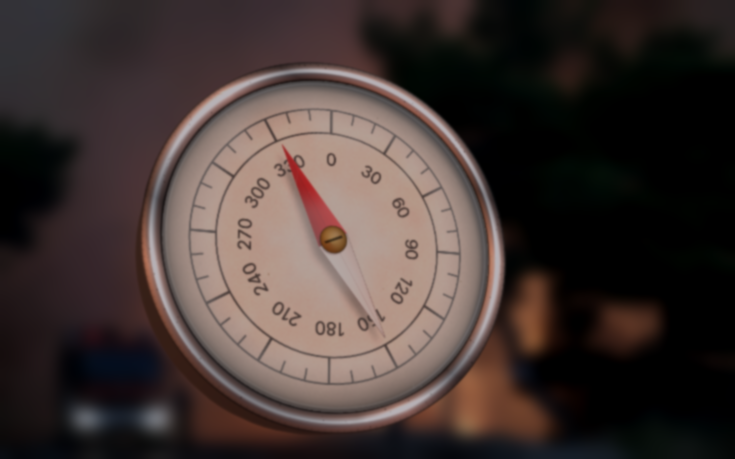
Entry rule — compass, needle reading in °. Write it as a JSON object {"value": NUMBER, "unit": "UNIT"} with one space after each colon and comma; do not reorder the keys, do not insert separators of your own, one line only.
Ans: {"value": 330, "unit": "°"}
